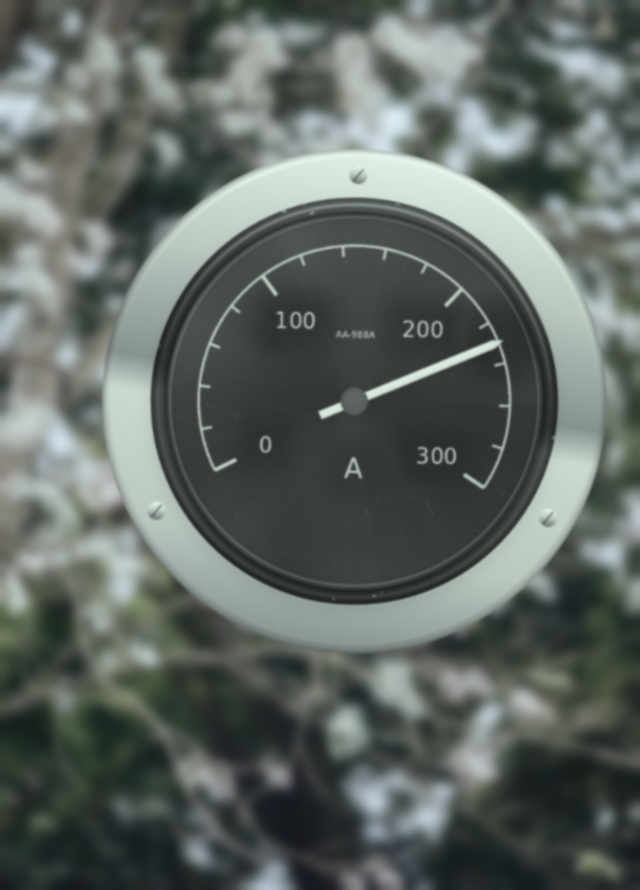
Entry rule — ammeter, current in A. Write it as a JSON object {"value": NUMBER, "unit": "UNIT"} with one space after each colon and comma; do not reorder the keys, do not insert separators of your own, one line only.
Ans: {"value": 230, "unit": "A"}
